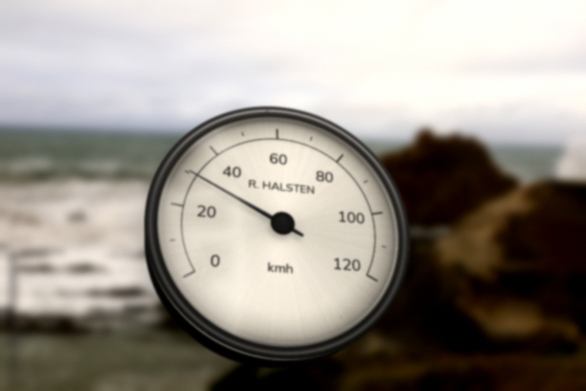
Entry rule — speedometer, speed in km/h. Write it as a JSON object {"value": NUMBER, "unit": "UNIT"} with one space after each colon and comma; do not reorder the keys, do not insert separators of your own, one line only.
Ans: {"value": 30, "unit": "km/h"}
